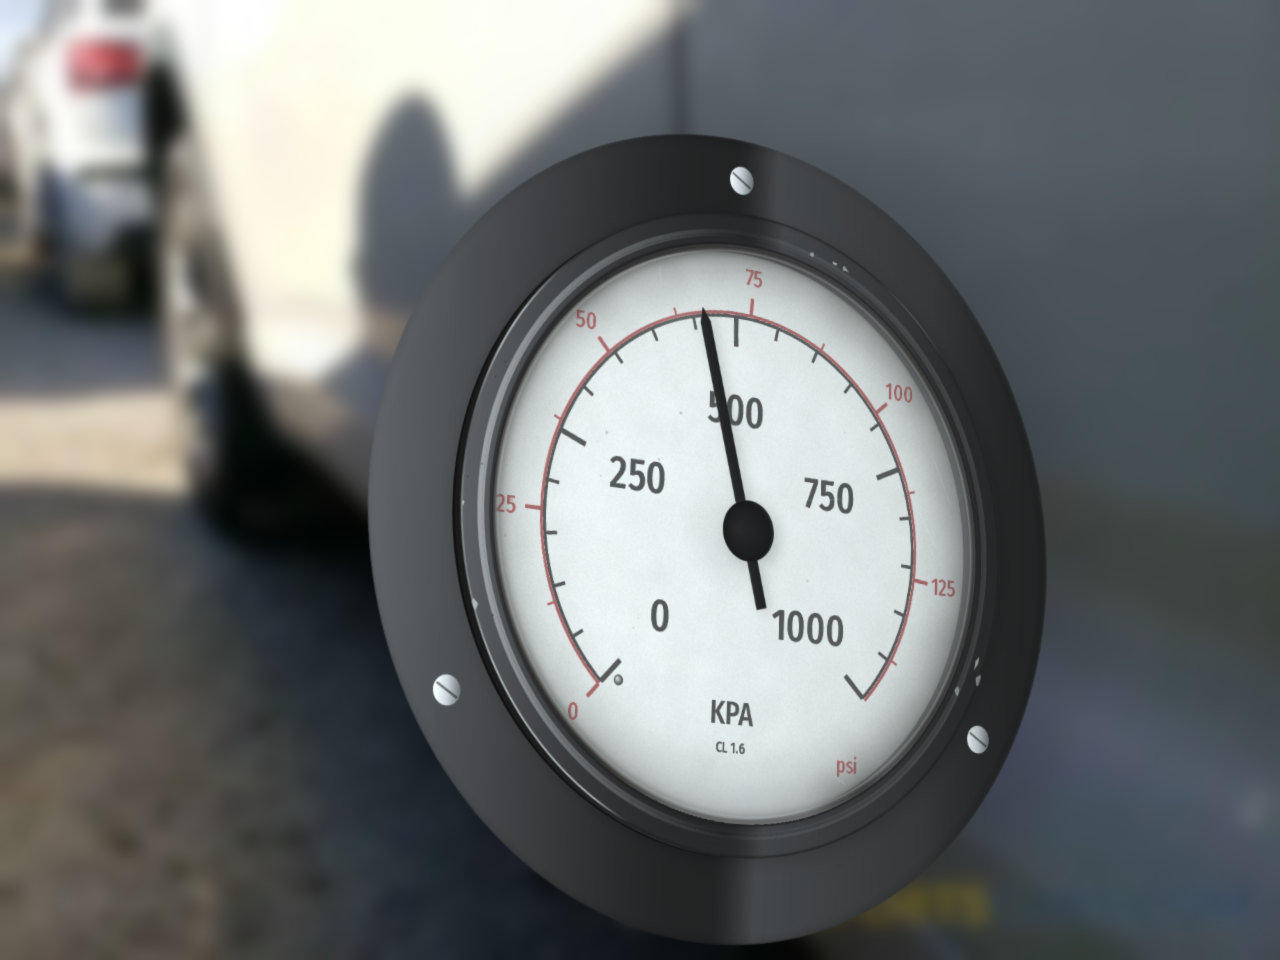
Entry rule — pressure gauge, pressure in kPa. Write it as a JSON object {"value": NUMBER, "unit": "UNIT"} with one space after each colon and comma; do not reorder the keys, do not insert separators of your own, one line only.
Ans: {"value": 450, "unit": "kPa"}
